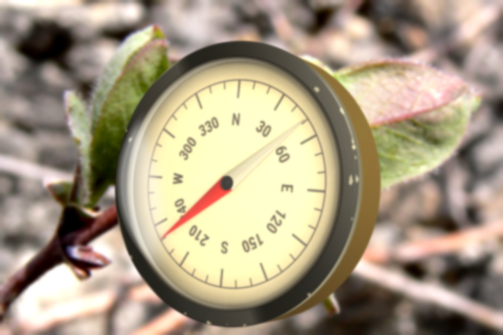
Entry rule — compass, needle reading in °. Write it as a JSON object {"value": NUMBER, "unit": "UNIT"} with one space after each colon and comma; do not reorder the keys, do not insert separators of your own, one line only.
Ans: {"value": 230, "unit": "°"}
